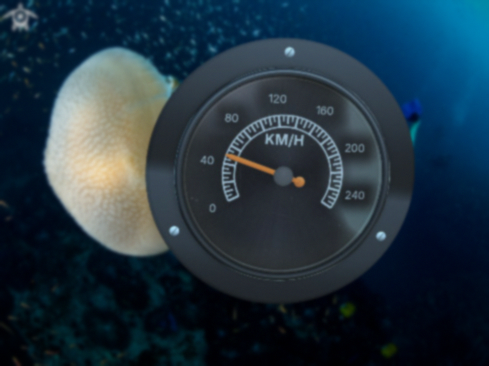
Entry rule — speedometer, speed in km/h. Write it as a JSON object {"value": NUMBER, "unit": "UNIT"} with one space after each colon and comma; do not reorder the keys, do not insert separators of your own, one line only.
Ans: {"value": 50, "unit": "km/h"}
